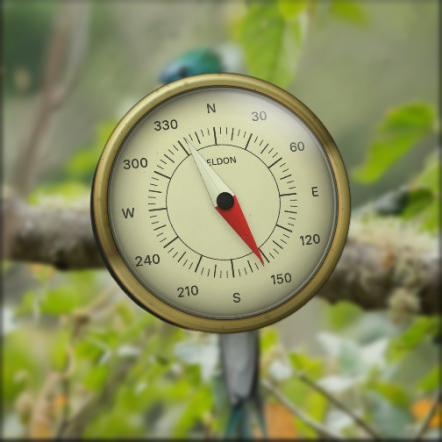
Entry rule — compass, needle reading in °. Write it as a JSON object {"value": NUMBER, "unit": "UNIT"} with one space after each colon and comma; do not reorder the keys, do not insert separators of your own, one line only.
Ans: {"value": 155, "unit": "°"}
